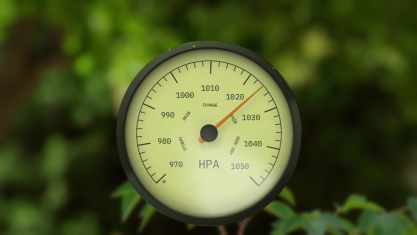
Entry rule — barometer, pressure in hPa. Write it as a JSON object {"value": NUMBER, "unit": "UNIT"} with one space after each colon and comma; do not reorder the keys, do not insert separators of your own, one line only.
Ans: {"value": 1024, "unit": "hPa"}
